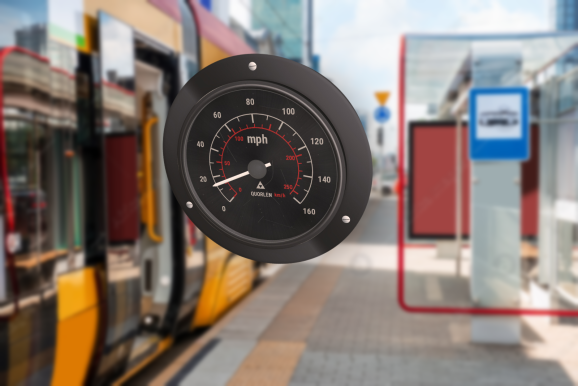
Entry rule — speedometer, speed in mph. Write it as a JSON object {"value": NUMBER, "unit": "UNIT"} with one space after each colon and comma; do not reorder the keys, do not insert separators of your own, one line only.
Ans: {"value": 15, "unit": "mph"}
